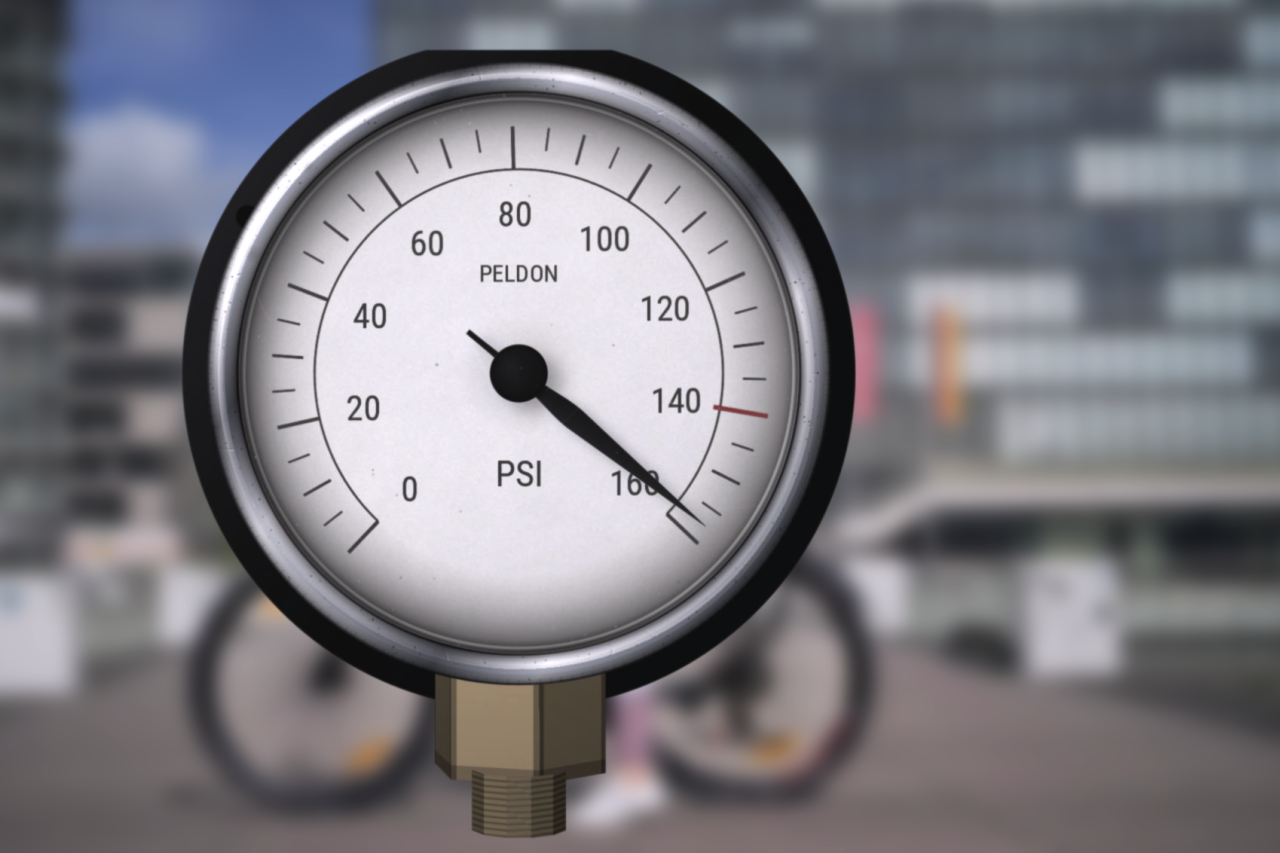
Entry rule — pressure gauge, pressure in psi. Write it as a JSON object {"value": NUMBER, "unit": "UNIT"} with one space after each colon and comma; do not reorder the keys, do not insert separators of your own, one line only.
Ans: {"value": 157.5, "unit": "psi"}
